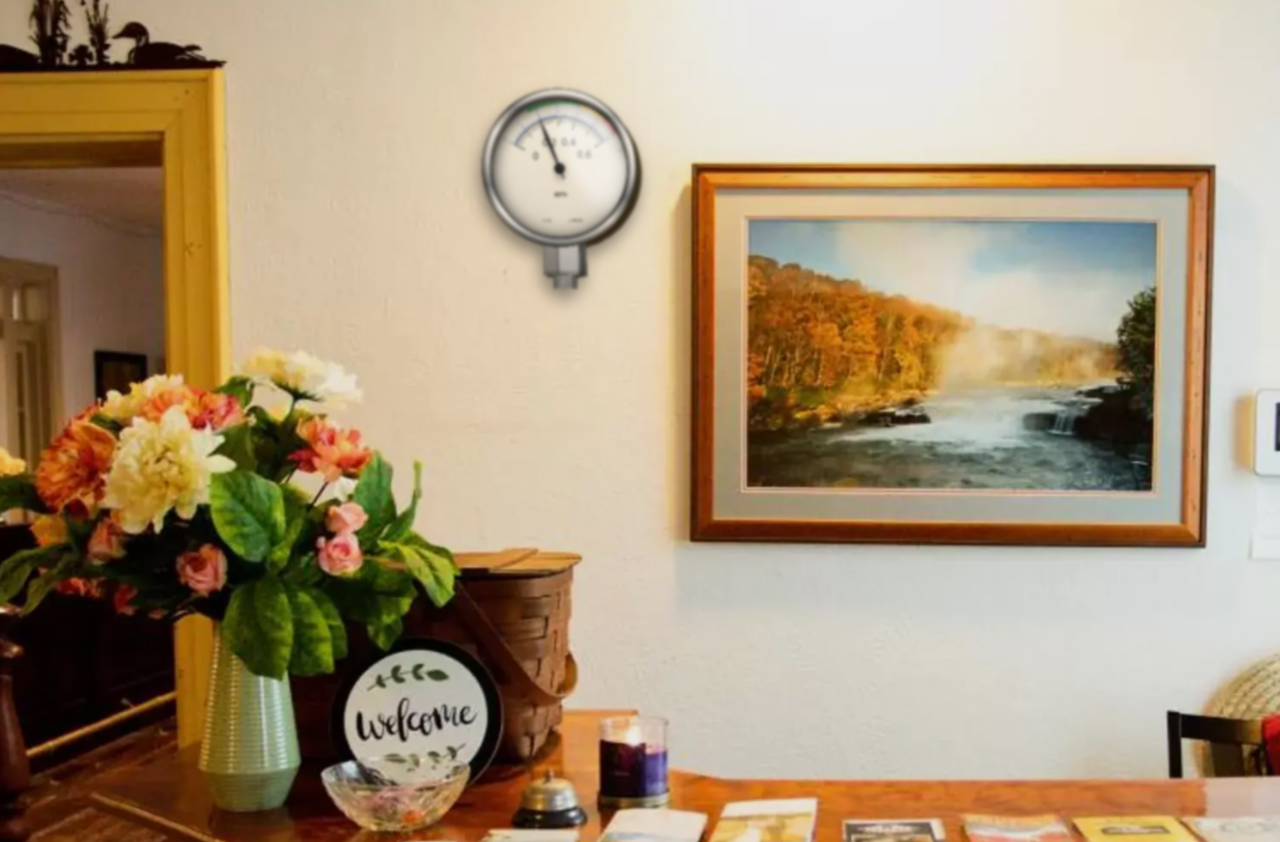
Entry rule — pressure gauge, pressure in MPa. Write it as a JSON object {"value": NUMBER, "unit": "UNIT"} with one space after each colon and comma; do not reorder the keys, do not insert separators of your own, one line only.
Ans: {"value": 0.2, "unit": "MPa"}
